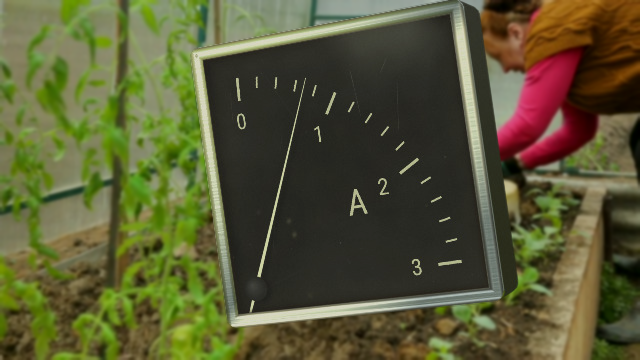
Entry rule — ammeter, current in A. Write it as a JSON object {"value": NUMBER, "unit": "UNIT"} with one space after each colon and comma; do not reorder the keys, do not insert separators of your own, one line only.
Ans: {"value": 0.7, "unit": "A"}
